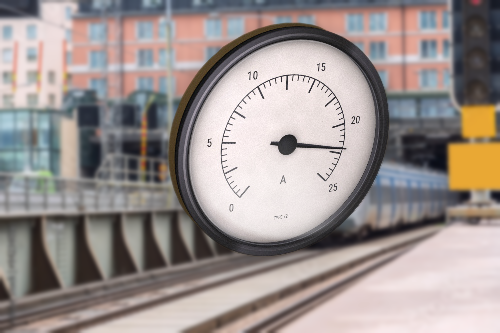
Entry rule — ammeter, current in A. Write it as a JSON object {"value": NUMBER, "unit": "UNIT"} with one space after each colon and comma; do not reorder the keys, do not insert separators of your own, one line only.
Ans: {"value": 22, "unit": "A"}
